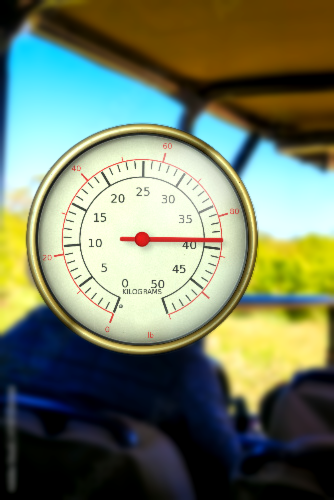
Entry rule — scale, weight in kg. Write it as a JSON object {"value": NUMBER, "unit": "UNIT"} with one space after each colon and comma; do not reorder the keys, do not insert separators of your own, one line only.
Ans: {"value": 39, "unit": "kg"}
